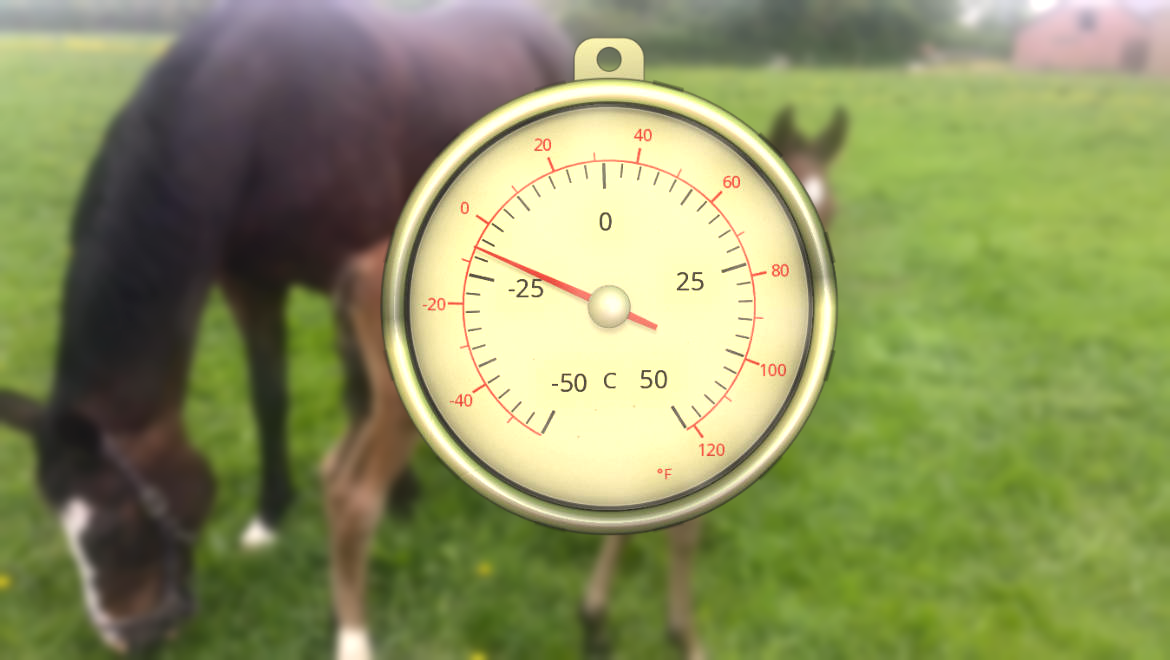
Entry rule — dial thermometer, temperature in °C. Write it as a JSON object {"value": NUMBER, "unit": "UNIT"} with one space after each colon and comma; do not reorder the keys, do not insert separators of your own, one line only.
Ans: {"value": -21.25, "unit": "°C"}
